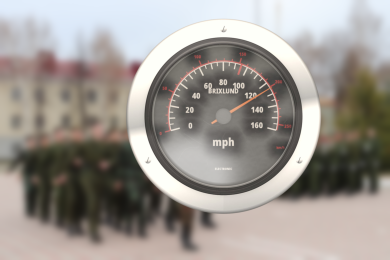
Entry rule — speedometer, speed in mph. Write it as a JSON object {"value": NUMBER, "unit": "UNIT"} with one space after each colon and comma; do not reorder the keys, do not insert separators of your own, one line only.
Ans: {"value": 125, "unit": "mph"}
